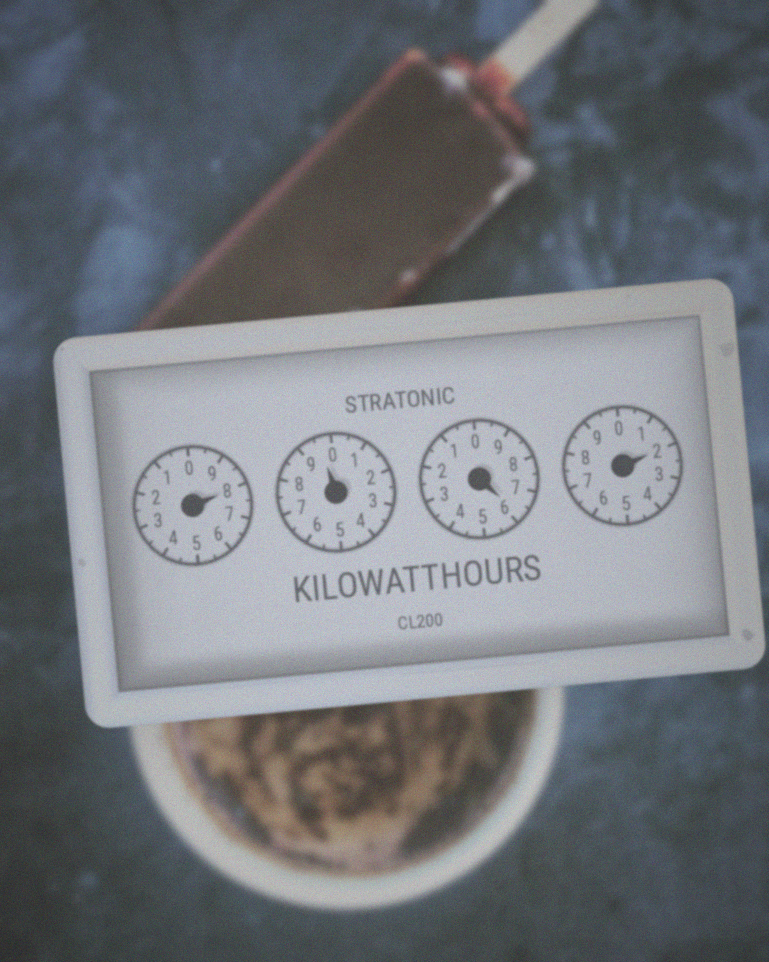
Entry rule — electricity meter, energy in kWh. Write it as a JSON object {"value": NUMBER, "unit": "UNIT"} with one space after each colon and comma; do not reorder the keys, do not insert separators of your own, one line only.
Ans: {"value": 7962, "unit": "kWh"}
